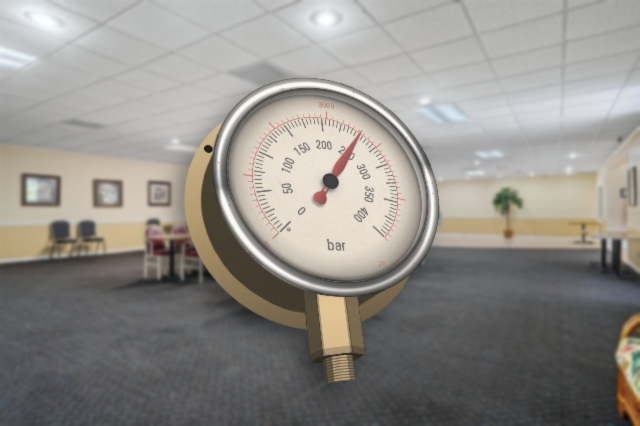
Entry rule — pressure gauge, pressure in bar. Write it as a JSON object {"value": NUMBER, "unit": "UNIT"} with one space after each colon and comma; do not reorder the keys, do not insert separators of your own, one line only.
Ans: {"value": 250, "unit": "bar"}
